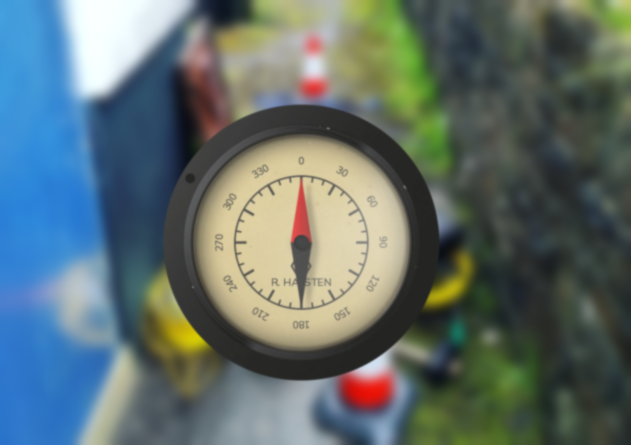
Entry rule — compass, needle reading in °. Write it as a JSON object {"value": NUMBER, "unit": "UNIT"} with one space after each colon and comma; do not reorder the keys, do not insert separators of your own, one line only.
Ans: {"value": 0, "unit": "°"}
